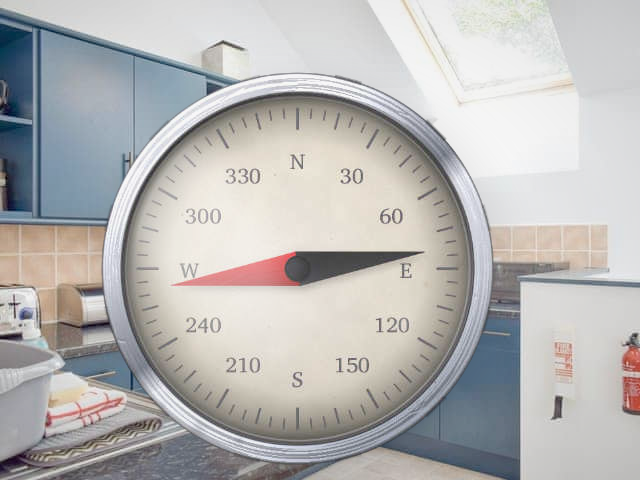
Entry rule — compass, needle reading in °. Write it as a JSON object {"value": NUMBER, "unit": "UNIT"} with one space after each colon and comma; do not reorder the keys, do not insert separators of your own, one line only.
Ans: {"value": 262.5, "unit": "°"}
